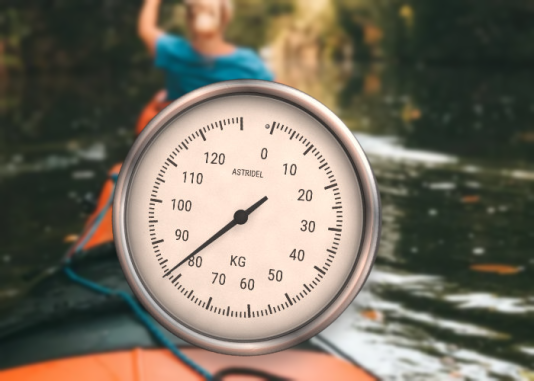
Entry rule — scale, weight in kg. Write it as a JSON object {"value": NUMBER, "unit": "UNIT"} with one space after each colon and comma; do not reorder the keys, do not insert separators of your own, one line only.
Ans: {"value": 82, "unit": "kg"}
